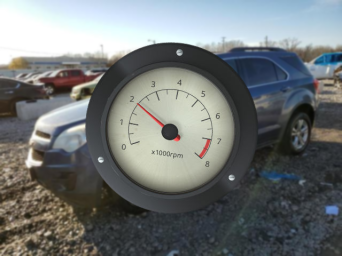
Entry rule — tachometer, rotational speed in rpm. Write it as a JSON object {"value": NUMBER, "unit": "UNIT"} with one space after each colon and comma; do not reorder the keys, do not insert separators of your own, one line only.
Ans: {"value": 2000, "unit": "rpm"}
